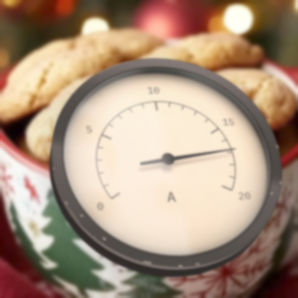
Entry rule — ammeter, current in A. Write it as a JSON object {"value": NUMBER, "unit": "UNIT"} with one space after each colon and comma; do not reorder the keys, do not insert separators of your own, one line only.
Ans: {"value": 17, "unit": "A"}
